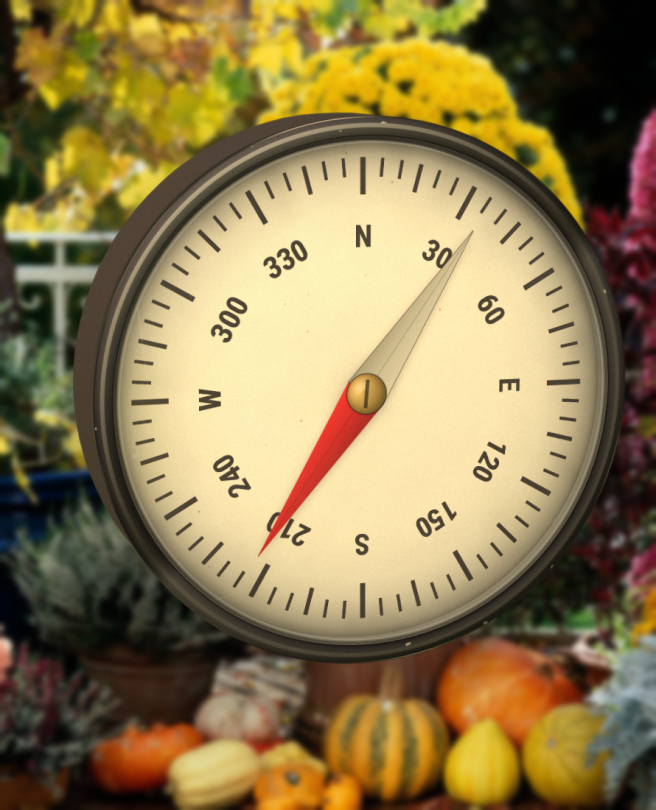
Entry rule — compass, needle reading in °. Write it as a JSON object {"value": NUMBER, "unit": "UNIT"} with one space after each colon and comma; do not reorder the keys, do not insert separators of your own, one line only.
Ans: {"value": 215, "unit": "°"}
